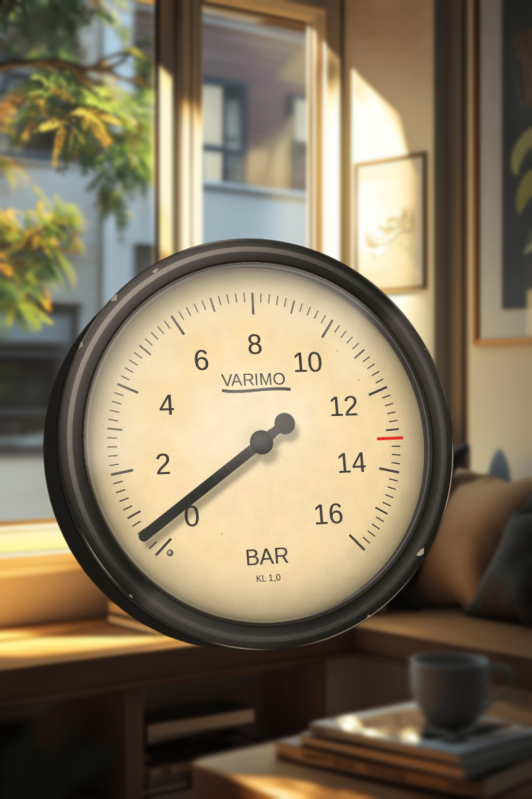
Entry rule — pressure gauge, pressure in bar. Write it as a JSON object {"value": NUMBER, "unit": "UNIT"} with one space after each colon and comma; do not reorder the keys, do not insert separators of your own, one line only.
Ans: {"value": 0.5, "unit": "bar"}
